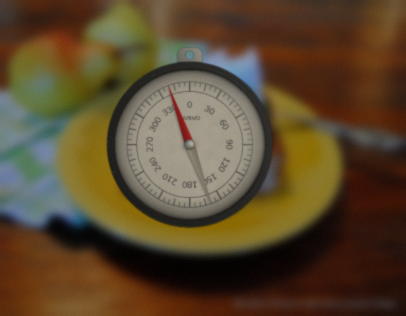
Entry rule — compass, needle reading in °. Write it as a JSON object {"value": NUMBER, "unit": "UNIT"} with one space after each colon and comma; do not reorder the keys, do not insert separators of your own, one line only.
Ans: {"value": 340, "unit": "°"}
